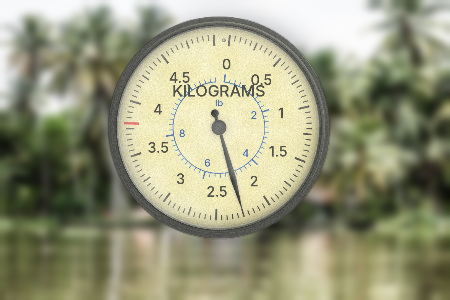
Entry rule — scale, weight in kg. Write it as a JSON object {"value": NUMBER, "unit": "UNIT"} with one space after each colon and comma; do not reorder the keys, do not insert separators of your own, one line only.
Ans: {"value": 2.25, "unit": "kg"}
